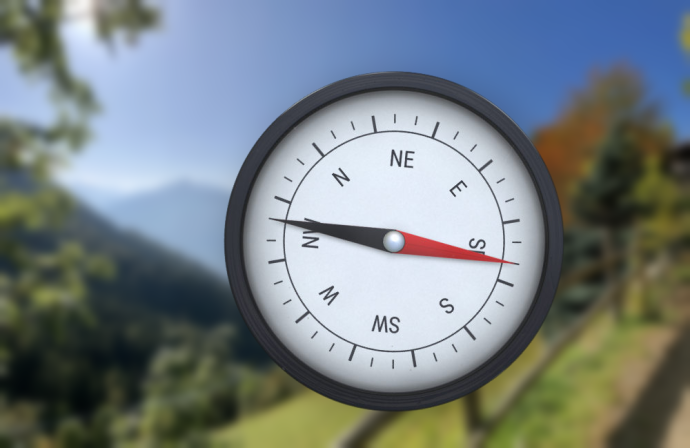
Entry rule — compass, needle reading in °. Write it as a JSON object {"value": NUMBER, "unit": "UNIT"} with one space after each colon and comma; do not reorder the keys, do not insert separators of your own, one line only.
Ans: {"value": 140, "unit": "°"}
